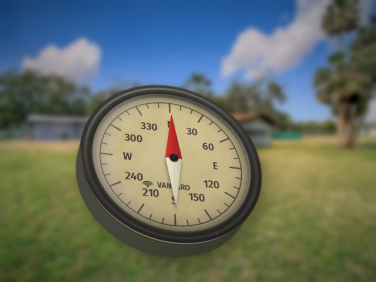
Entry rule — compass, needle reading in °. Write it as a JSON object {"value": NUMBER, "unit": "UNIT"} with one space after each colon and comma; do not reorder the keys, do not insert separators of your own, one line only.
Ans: {"value": 0, "unit": "°"}
